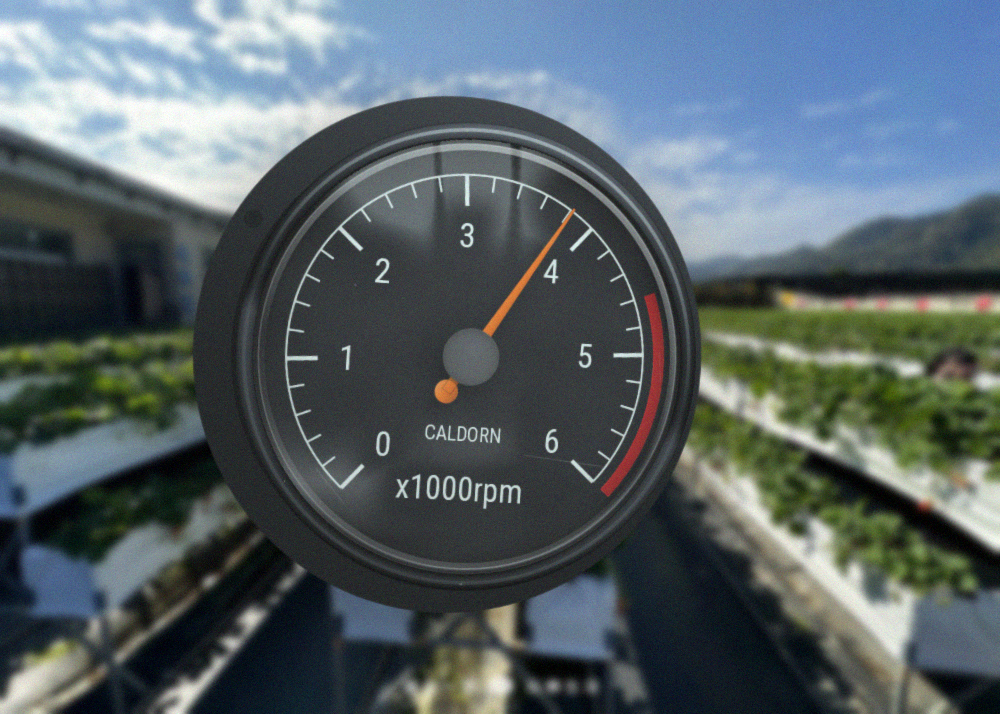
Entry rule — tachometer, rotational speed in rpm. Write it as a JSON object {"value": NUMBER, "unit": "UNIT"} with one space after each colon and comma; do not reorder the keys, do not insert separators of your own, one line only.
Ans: {"value": 3800, "unit": "rpm"}
